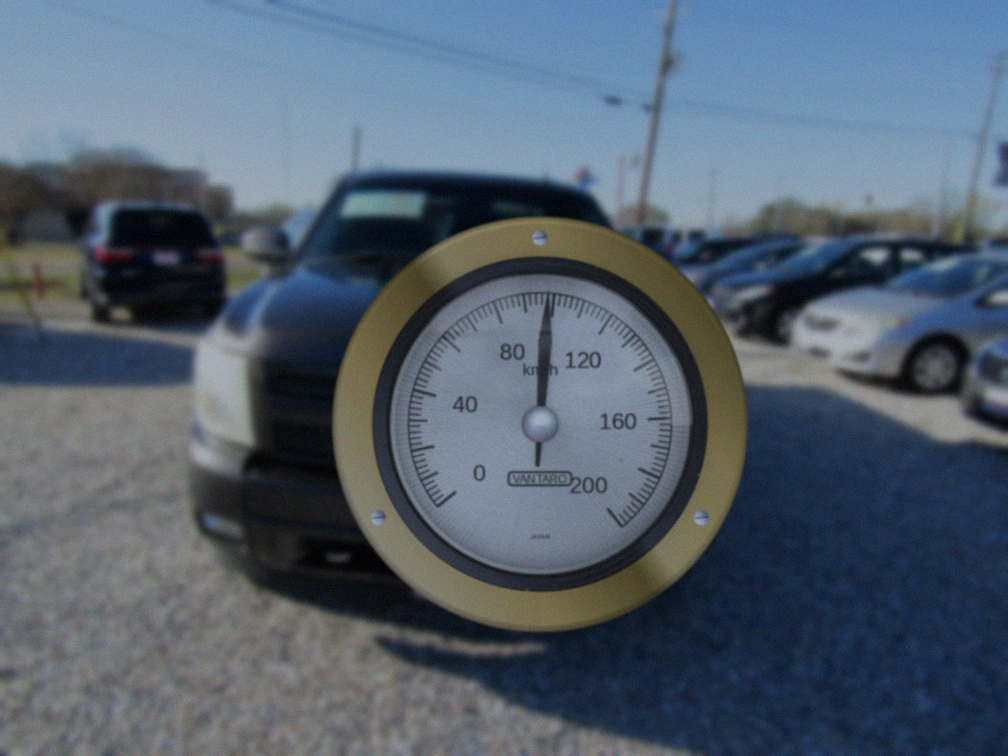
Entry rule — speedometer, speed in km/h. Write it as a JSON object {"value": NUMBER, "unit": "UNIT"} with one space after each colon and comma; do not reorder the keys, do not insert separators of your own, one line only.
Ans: {"value": 98, "unit": "km/h"}
